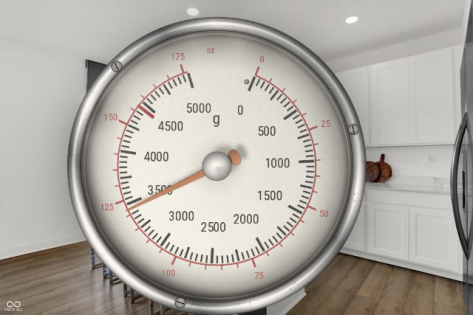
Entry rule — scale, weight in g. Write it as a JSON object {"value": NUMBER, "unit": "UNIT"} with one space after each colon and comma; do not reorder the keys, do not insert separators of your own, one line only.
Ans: {"value": 3450, "unit": "g"}
